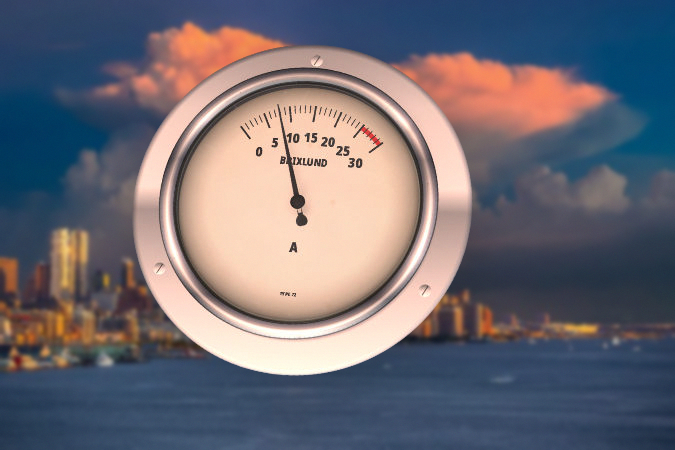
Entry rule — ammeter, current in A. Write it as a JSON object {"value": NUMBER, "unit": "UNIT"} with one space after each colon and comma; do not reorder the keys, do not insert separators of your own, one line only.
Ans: {"value": 8, "unit": "A"}
